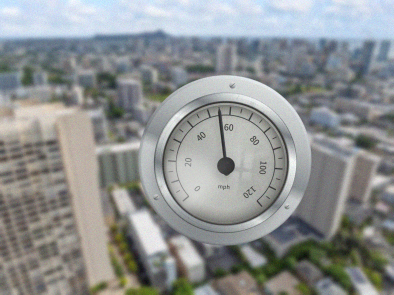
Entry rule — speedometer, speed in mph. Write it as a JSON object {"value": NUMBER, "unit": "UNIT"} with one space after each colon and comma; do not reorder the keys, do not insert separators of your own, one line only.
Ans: {"value": 55, "unit": "mph"}
